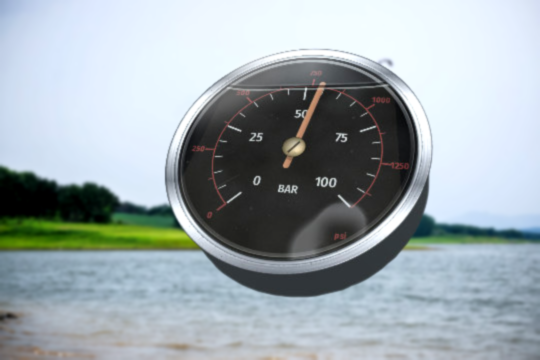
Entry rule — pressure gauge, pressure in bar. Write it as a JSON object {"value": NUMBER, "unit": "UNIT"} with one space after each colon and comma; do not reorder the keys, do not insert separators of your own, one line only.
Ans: {"value": 55, "unit": "bar"}
